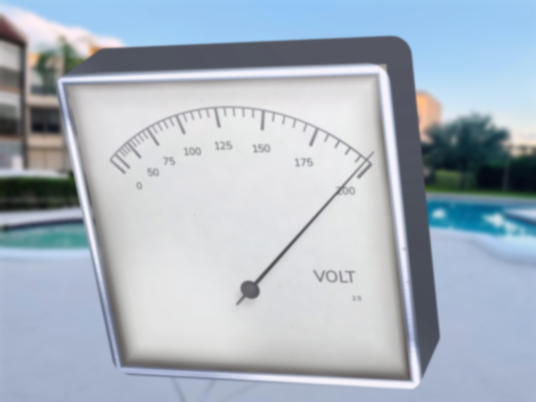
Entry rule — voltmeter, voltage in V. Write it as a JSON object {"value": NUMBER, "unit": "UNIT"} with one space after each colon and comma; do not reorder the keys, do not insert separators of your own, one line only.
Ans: {"value": 197.5, "unit": "V"}
